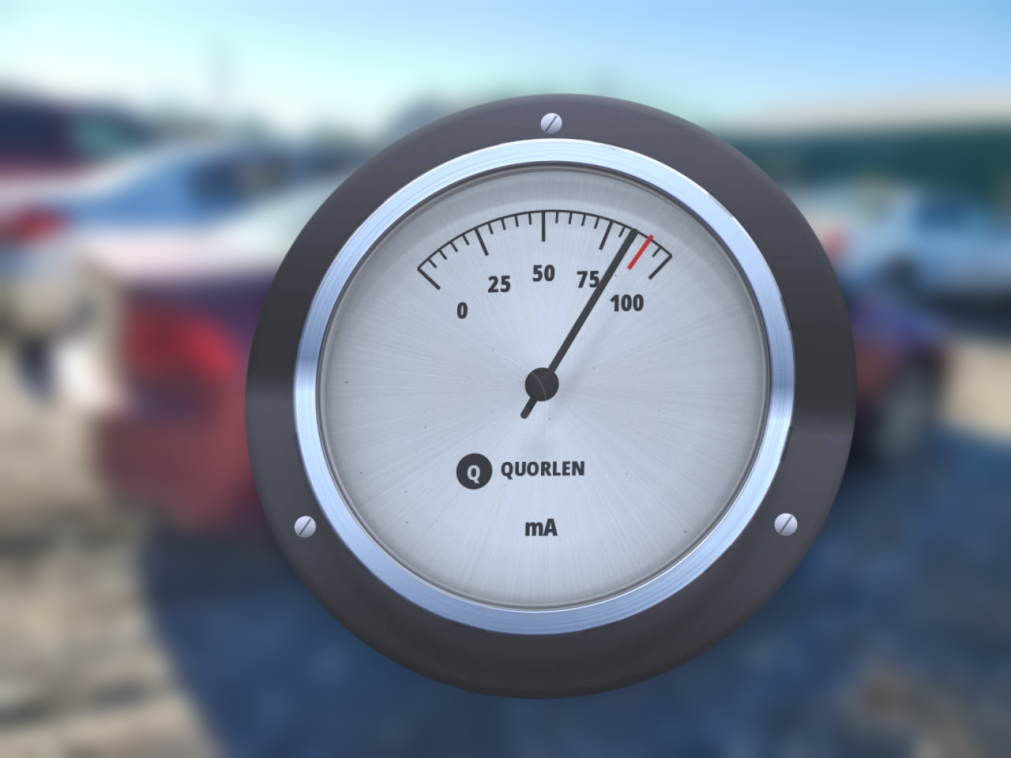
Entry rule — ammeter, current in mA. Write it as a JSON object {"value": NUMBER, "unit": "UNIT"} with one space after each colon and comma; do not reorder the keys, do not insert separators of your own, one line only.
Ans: {"value": 85, "unit": "mA"}
